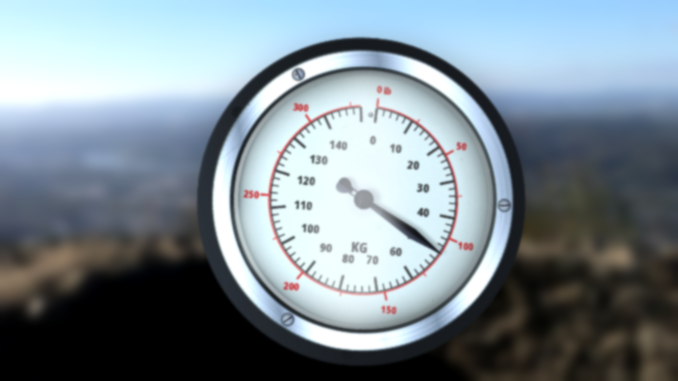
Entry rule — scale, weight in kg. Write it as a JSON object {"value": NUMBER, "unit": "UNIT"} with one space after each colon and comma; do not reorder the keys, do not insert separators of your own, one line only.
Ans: {"value": 50, "unit": "kg"}
